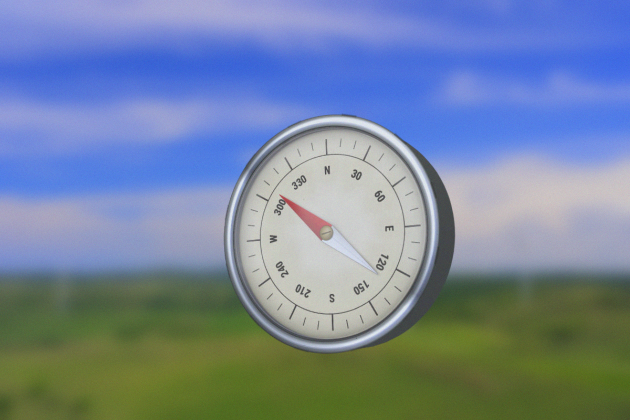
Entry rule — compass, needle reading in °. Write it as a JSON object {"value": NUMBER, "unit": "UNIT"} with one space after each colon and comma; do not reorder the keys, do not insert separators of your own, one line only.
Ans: {"value": 310, "unit": "°"}
